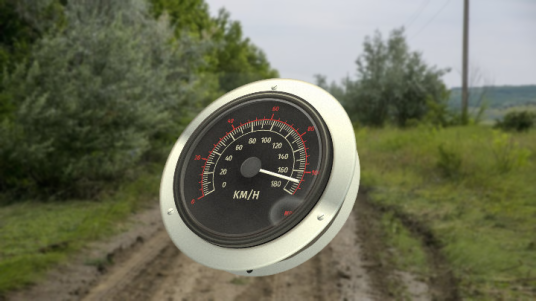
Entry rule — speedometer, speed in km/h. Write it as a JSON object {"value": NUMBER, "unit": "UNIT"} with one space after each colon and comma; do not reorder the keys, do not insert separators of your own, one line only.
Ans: {"value": 170, "unit": "km/h"}
